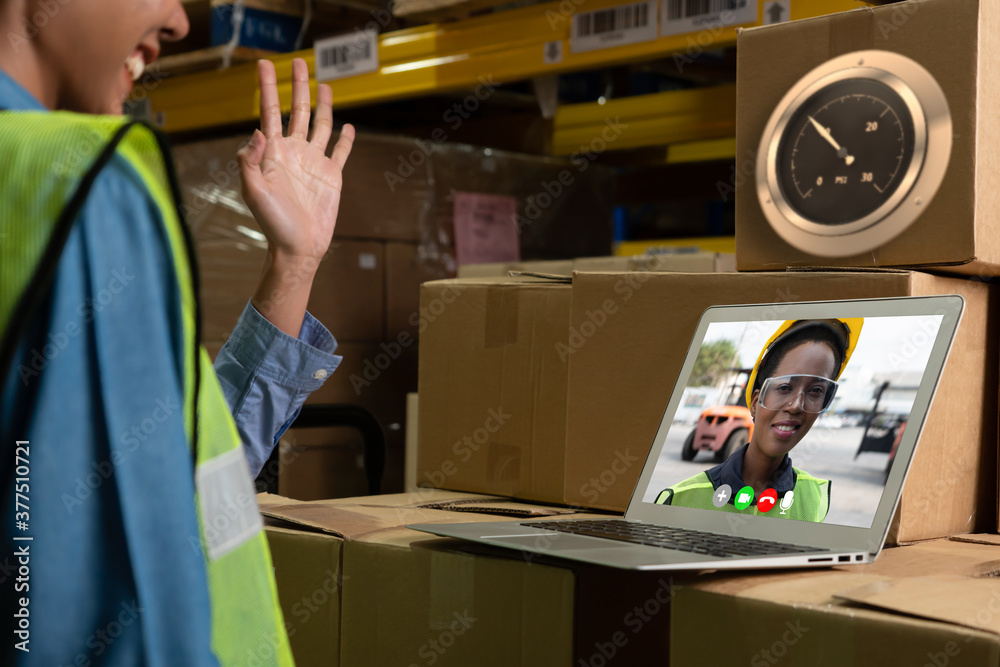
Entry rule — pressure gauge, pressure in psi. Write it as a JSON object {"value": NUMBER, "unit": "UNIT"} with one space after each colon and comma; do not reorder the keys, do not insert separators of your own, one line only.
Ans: {"value": 10, "unit": "psi"}
